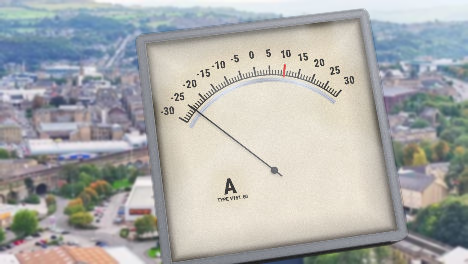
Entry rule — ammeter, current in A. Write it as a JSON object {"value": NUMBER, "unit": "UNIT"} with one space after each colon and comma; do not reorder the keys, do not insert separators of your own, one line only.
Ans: {"value": -25, "unit": "A"}
